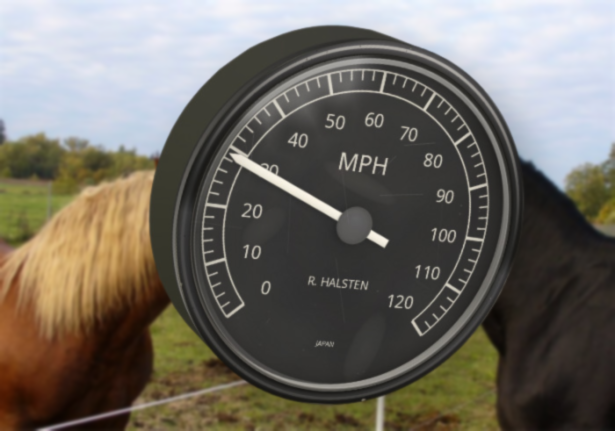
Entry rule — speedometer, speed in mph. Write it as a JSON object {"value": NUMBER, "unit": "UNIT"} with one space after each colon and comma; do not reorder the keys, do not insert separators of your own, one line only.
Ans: {"value": 29, "unit": "mph"}
